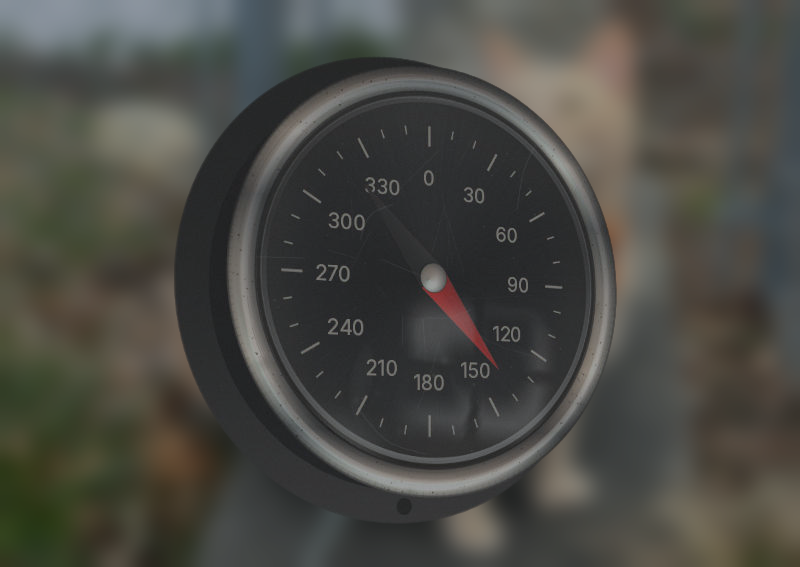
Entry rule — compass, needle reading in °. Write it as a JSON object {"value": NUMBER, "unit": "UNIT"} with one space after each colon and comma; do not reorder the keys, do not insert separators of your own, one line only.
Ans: {"value": 140, "unit": "°"}
